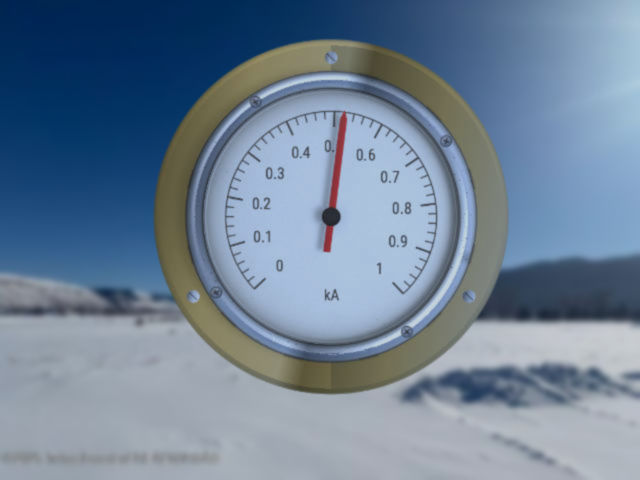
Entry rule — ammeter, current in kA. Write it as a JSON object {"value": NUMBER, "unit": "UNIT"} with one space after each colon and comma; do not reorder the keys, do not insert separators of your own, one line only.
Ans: {"value": 0.52, "unit": "kA"}
